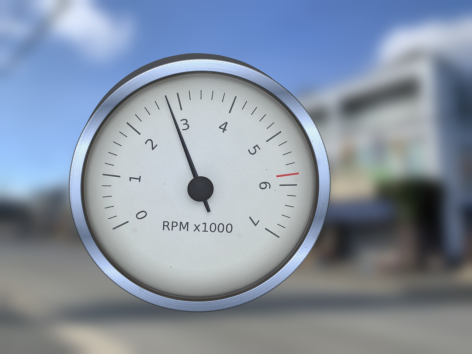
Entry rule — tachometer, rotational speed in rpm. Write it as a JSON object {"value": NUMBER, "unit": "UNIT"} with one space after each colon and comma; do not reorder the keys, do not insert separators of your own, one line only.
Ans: {"value": 2800, "unit": "rpm"}
